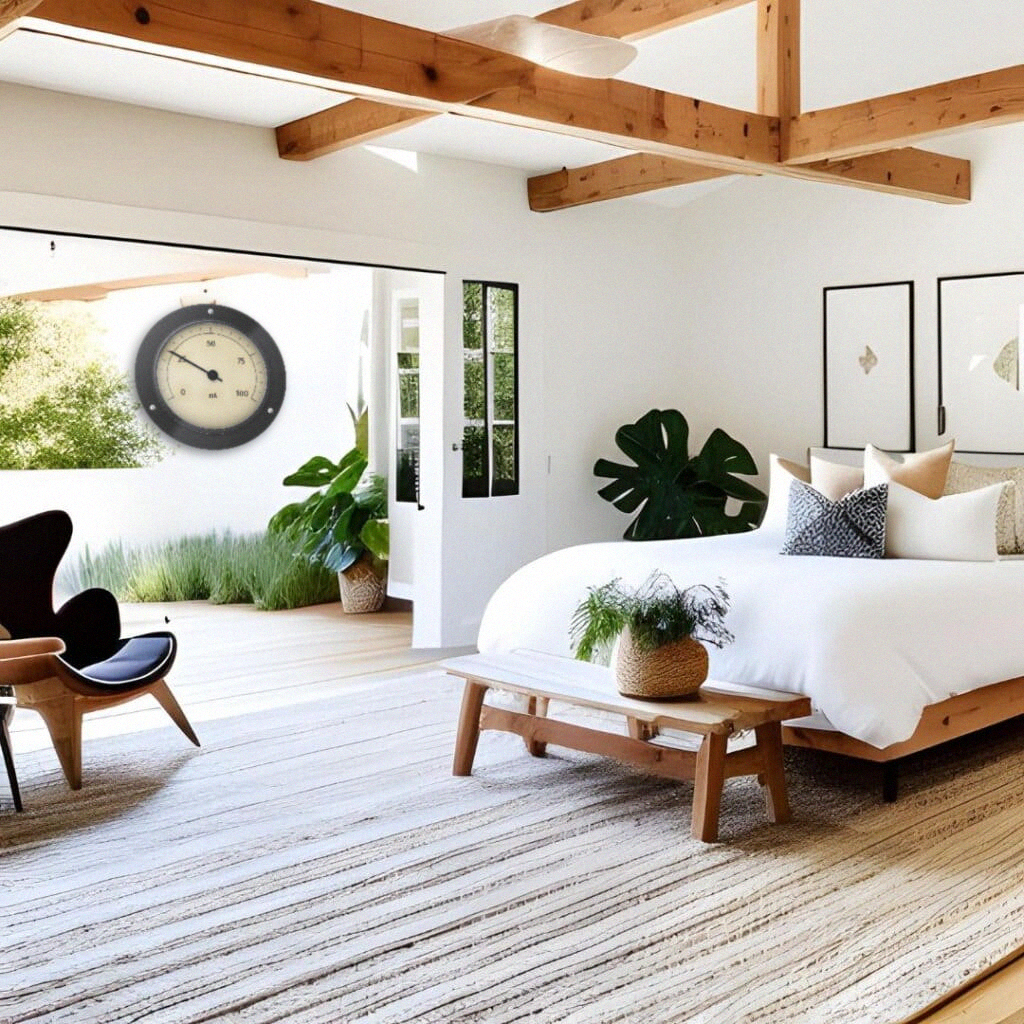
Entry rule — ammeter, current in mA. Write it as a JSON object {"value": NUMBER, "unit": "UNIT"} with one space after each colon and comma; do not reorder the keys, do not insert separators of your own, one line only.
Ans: {"value": 25, "unit": "mA"}
